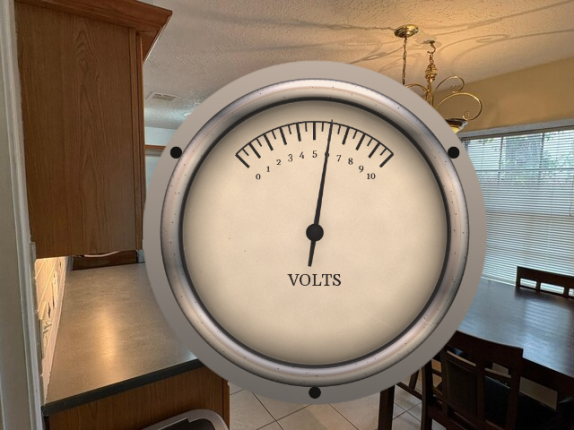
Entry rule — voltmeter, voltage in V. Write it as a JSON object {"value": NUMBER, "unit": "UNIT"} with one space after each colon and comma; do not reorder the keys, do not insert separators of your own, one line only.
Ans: {"value": 6, "unit": "V"}
